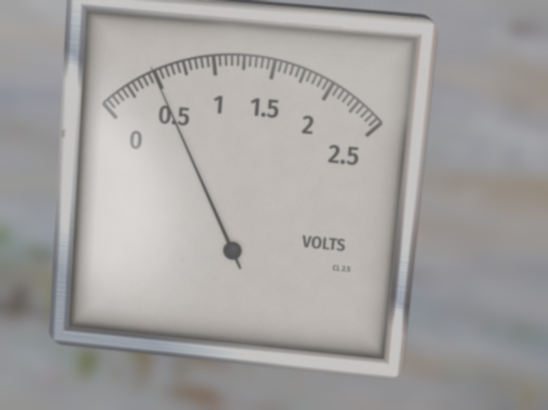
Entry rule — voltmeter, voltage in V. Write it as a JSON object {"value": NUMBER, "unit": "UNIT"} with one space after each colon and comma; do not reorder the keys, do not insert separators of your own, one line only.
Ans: {"value": 0.5, "unit": "V"}
